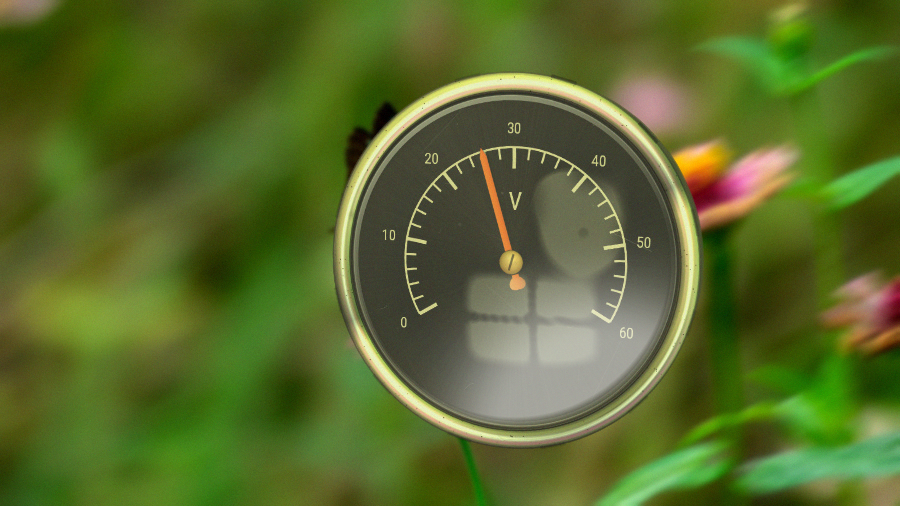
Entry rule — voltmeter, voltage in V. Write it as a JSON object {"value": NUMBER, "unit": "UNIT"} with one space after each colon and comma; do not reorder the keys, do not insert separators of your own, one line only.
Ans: {"value": 26, "unit": "V"}
